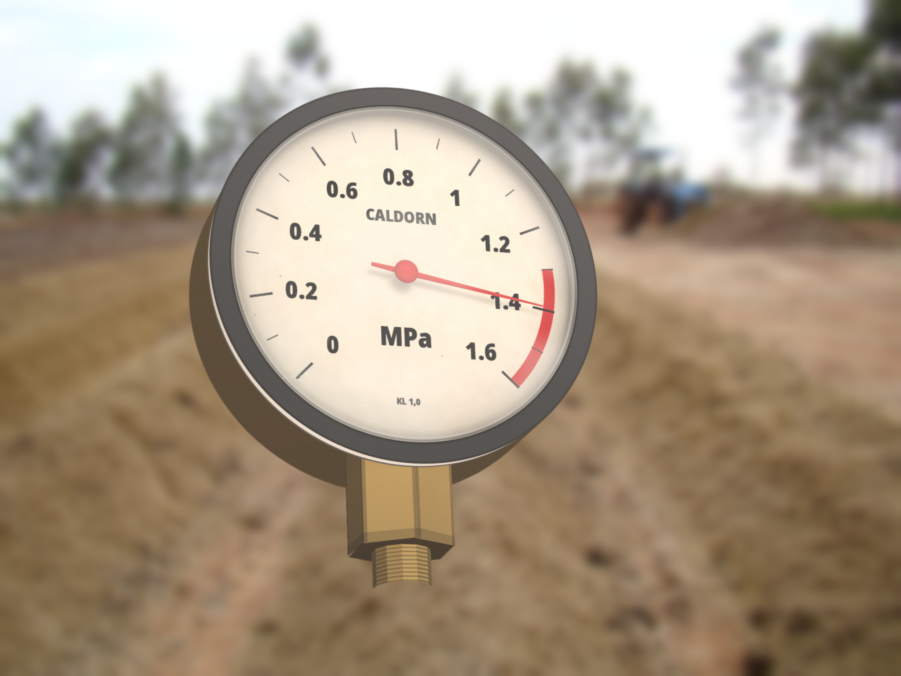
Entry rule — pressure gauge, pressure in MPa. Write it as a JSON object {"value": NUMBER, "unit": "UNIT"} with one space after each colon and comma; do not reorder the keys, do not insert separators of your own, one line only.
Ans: {"value": 1.4, "unit": "MPa"}
